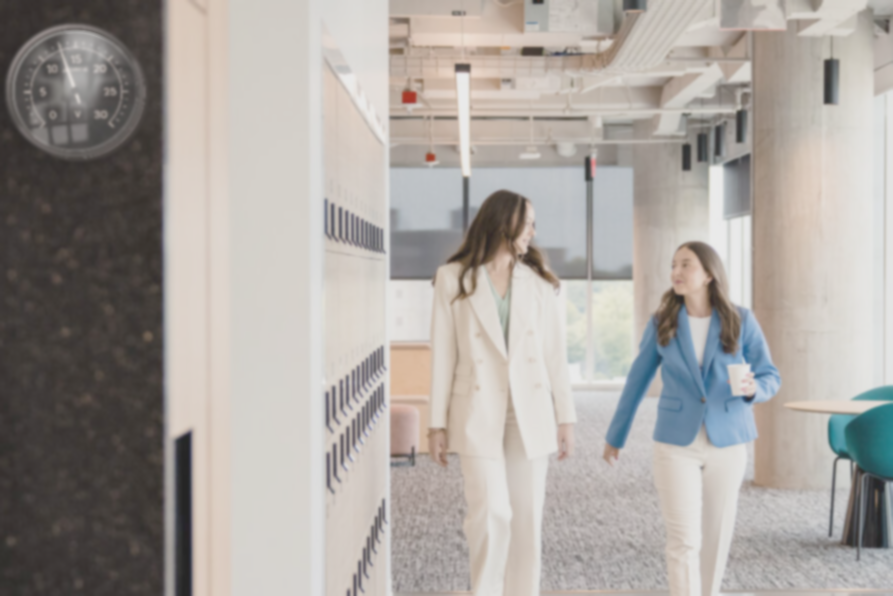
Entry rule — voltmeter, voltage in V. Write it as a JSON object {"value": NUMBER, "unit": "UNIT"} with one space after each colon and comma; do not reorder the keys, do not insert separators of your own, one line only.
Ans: {"value": 13, "unit": "V"}
